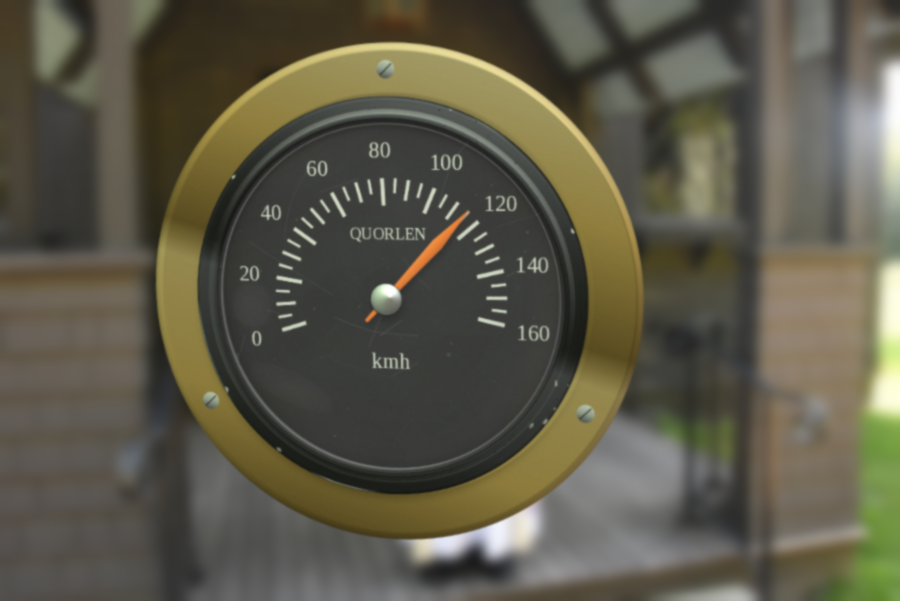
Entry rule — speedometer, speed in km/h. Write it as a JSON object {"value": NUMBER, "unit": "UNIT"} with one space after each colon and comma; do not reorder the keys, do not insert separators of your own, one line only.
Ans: {"value": 115, "unit": "km/h"}
